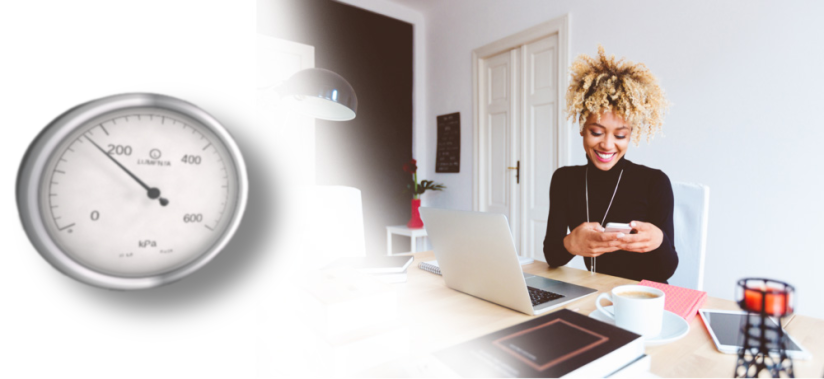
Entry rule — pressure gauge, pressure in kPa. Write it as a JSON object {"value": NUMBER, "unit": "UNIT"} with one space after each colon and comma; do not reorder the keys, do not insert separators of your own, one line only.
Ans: {"value": 170, "unit": "kPa"}
